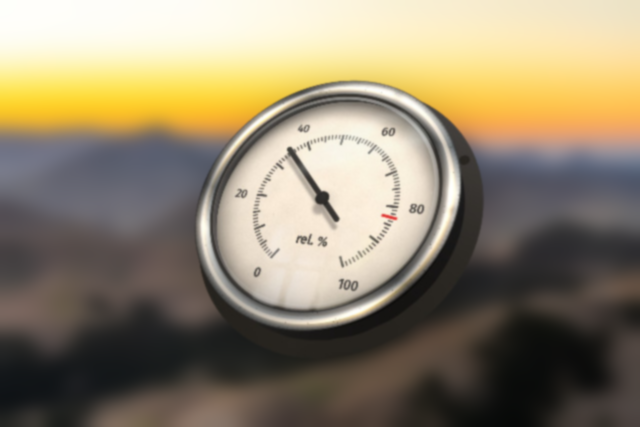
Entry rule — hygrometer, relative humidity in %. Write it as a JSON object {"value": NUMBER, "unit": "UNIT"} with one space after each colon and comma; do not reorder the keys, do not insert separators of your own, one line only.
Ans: {"value": 35, "unit": "%"}
